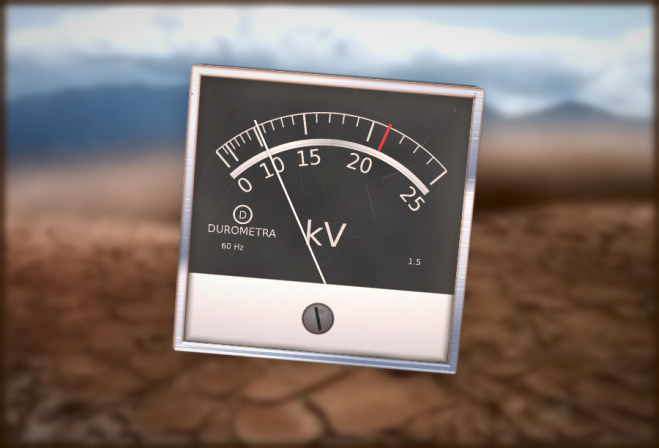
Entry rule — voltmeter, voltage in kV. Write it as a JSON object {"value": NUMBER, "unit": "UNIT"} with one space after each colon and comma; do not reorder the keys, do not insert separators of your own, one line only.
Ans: {"value": 10.5, "unit": "kV"}
